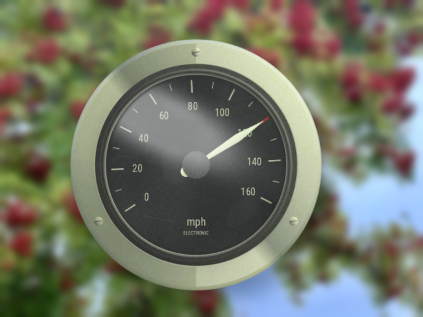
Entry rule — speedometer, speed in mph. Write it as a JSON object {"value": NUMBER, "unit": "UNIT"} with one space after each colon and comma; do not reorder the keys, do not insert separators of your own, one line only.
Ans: {"value": 120, "unit": "mph"}
